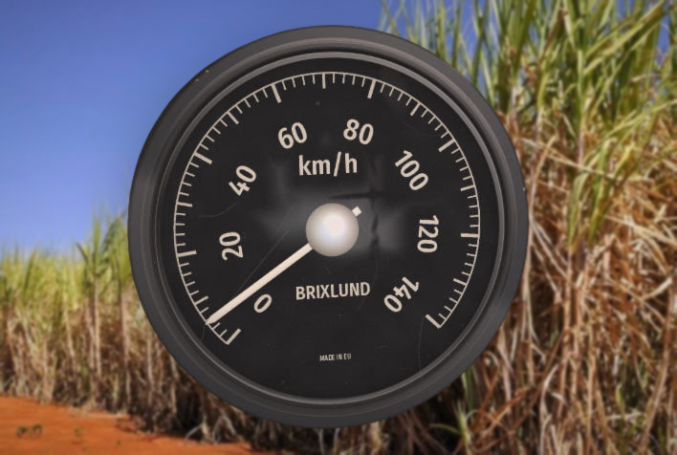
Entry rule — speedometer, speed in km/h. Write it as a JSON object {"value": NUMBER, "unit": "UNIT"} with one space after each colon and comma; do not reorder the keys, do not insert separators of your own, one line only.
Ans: {"value": 6, "unit": "km/h"}
